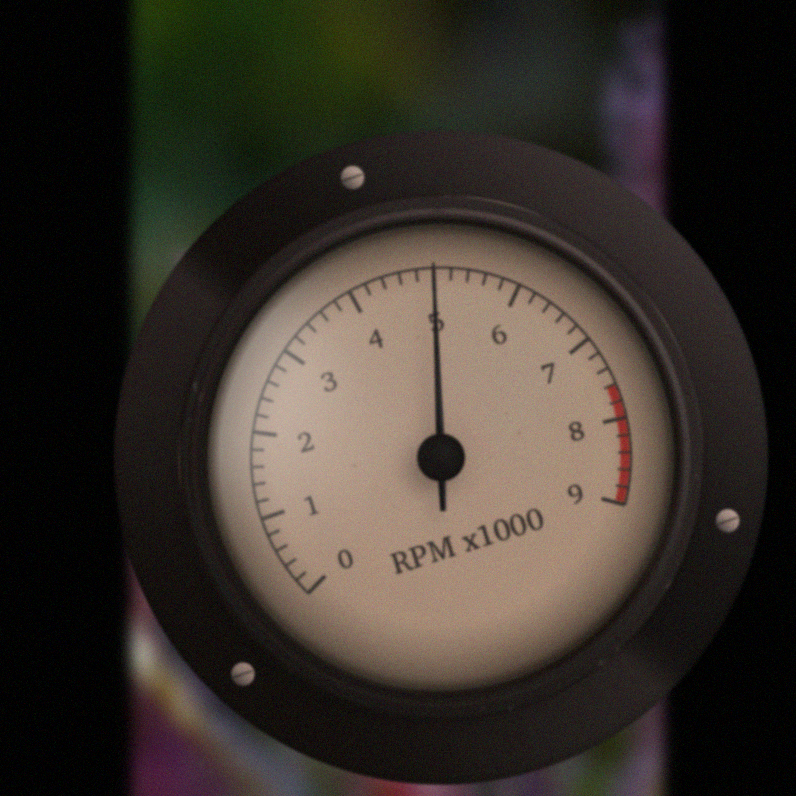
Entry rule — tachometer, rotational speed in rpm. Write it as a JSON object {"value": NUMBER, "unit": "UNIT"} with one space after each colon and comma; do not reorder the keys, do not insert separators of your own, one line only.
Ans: {"value": 5000, "unit": "rpm"}
